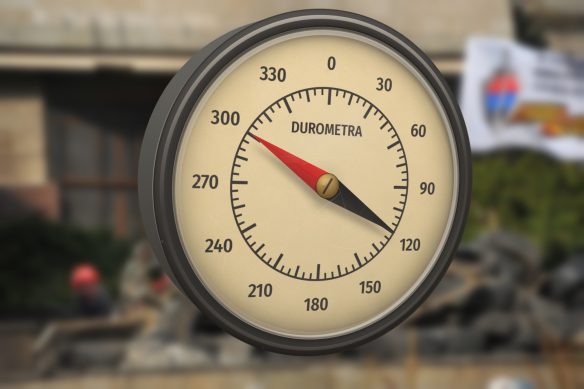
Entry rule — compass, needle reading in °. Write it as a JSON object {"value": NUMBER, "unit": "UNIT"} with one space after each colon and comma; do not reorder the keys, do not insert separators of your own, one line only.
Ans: {"value": 300, "unit": "°"}
